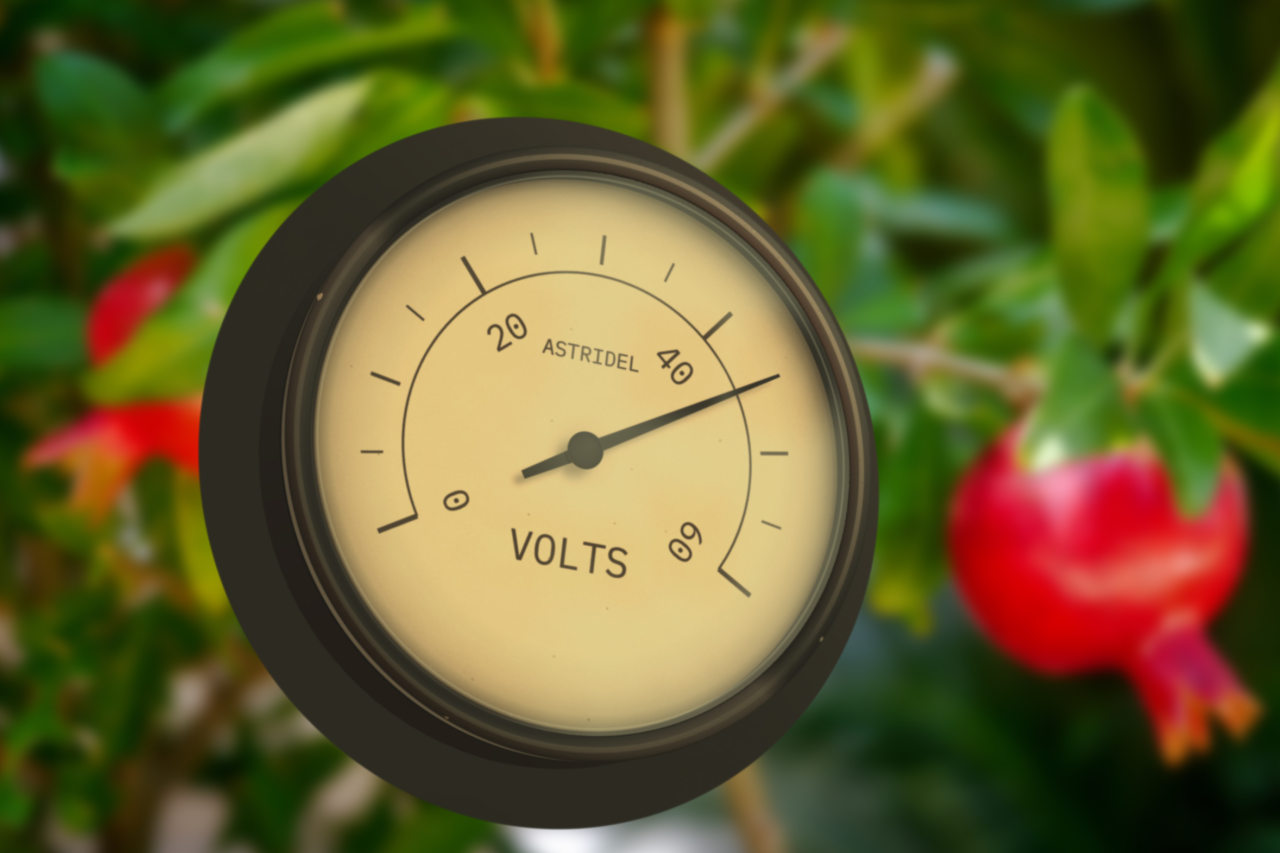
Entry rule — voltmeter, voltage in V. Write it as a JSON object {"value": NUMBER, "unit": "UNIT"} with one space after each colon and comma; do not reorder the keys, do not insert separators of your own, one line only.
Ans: {"value": 45, "unit": "V"}
